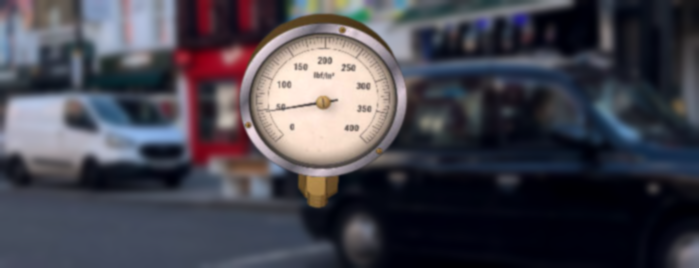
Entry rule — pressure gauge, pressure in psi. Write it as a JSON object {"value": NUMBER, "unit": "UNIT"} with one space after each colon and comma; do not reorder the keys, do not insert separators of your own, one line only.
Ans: {"value": 50, "unit": "psi"}
